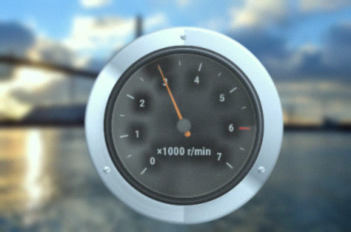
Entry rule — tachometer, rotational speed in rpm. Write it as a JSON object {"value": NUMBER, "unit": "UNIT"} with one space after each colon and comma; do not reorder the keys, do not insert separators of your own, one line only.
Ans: {"value": 3000, "unit": "rpm"}
